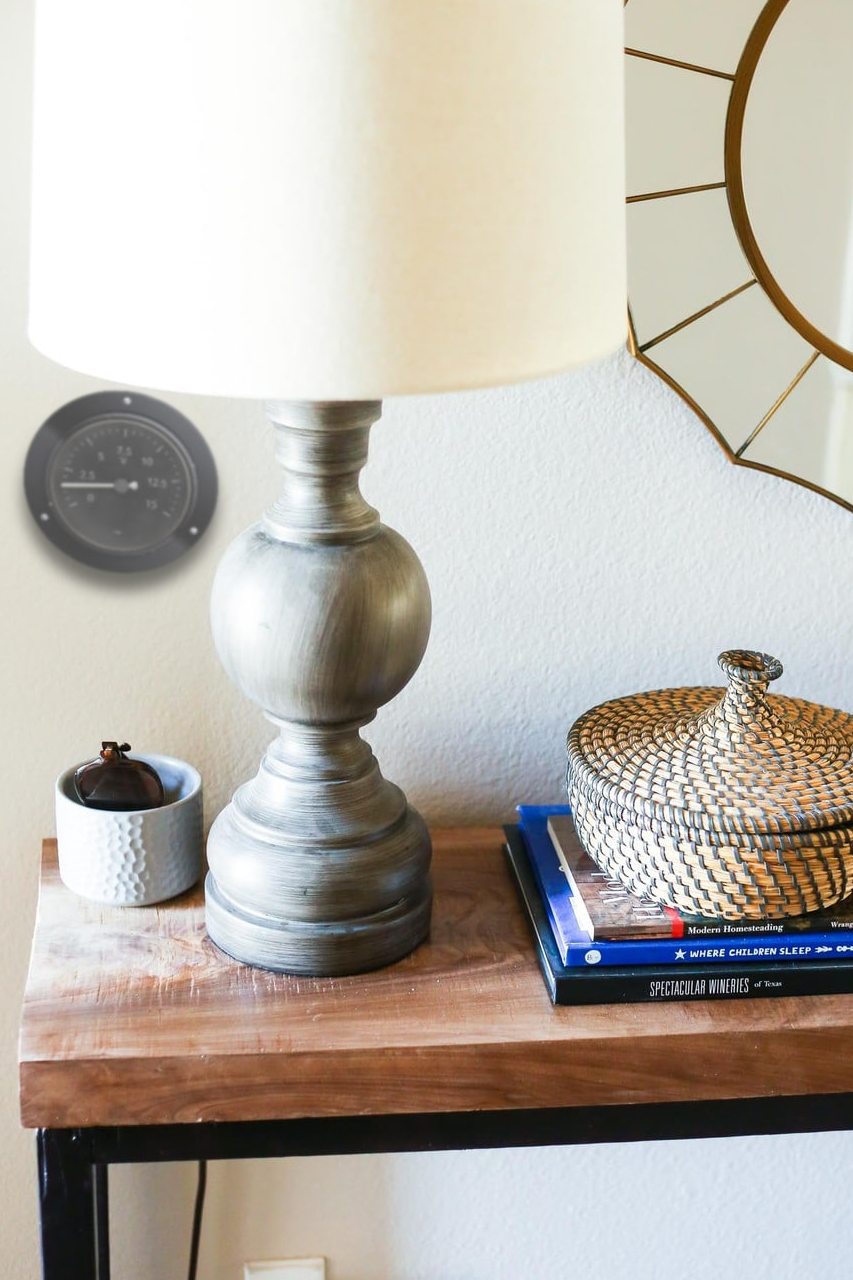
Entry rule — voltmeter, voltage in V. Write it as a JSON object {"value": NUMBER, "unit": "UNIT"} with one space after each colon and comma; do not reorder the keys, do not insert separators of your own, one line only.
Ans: {"value": 1.5, "unit": "V"}
